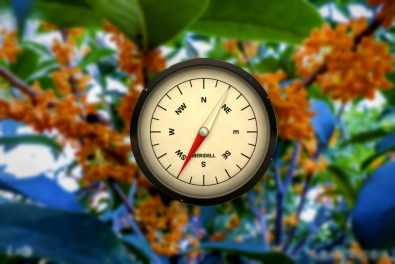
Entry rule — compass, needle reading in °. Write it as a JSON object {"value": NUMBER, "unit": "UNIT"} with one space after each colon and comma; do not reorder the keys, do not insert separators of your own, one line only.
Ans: {"value": 210, "unit": "°"}
